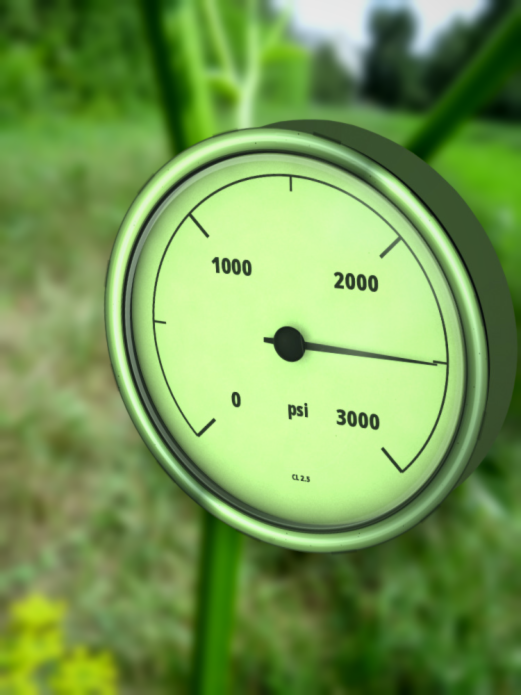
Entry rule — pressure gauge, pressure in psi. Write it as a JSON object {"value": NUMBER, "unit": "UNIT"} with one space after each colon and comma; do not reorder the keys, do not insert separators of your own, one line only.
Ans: {"value": 2500, "unit": "psi"}
